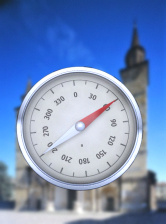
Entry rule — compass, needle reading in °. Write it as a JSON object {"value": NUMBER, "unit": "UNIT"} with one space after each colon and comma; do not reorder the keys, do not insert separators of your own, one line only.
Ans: {"value": 60, "unit": "°"}
